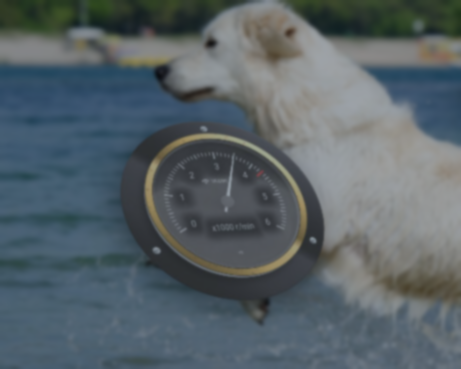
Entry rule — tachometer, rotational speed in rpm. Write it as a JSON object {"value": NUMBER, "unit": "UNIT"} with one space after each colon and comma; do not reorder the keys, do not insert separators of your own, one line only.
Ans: {"value": 3500, "unit": "rpm"}
